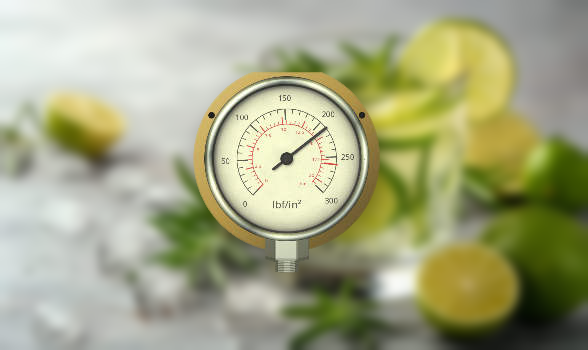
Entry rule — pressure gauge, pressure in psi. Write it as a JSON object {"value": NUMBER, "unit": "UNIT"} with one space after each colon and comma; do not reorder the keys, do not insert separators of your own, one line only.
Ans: {"value": 210, "unit": "psi"}
